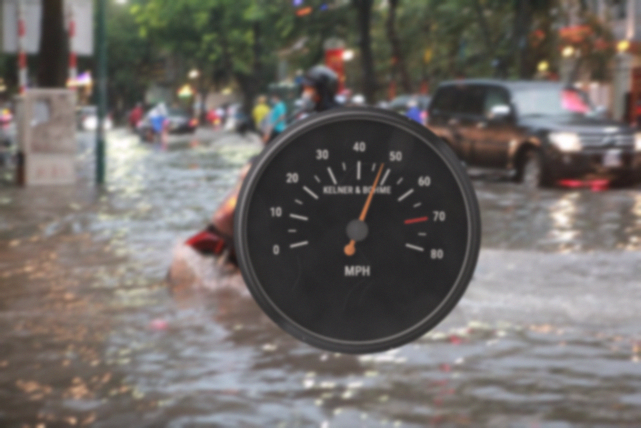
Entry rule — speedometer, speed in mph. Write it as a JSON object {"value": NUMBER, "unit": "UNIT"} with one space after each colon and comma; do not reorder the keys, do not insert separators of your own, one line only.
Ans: {"value": 47.5, "unit": "mph"}
